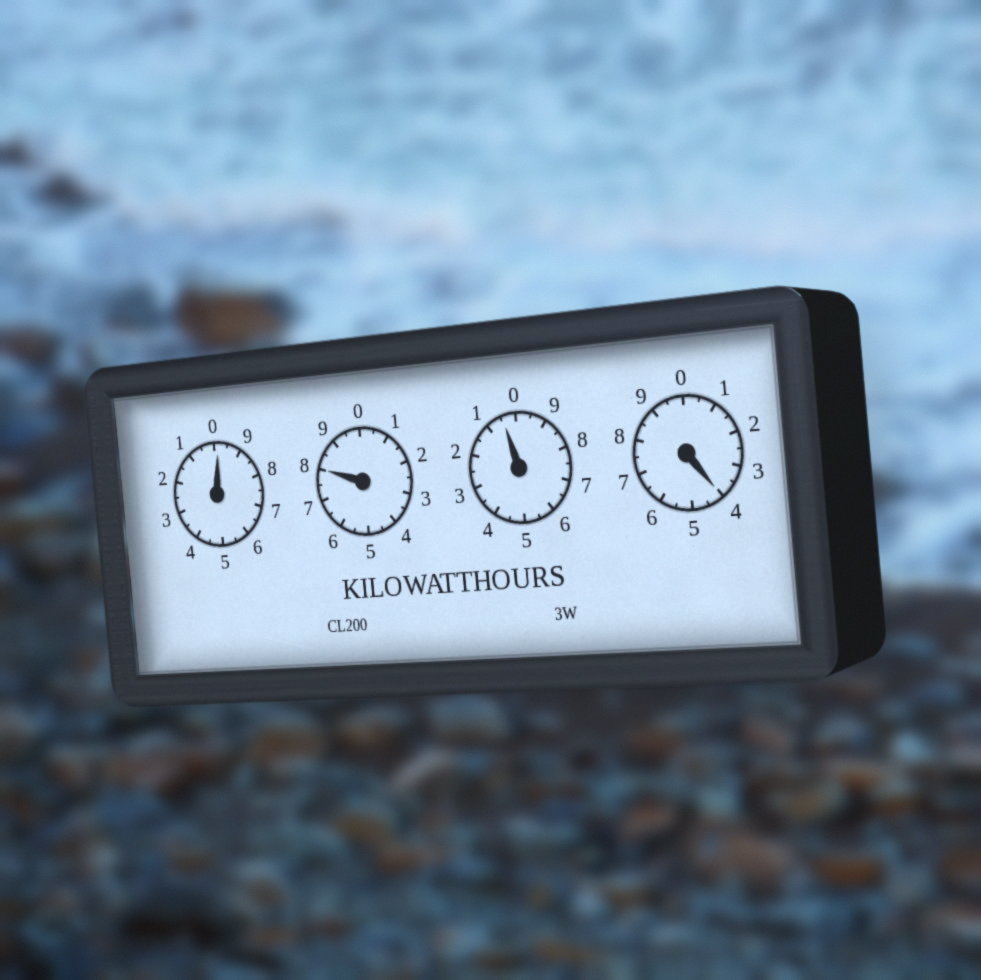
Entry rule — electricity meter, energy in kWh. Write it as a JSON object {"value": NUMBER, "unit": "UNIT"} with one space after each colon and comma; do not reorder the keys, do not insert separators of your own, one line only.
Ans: {"value": 9804, "unit": "kWh"}
